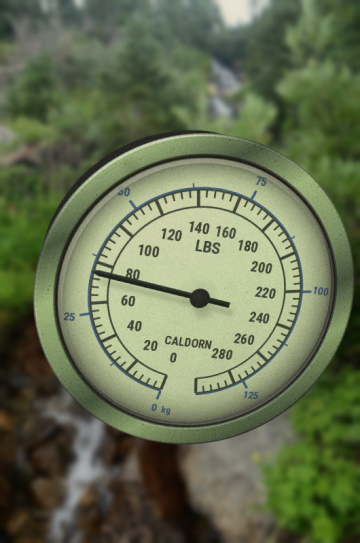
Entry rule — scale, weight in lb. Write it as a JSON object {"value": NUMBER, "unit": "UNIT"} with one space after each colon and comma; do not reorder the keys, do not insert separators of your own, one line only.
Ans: {"value": 76, "unit": "lb"}
